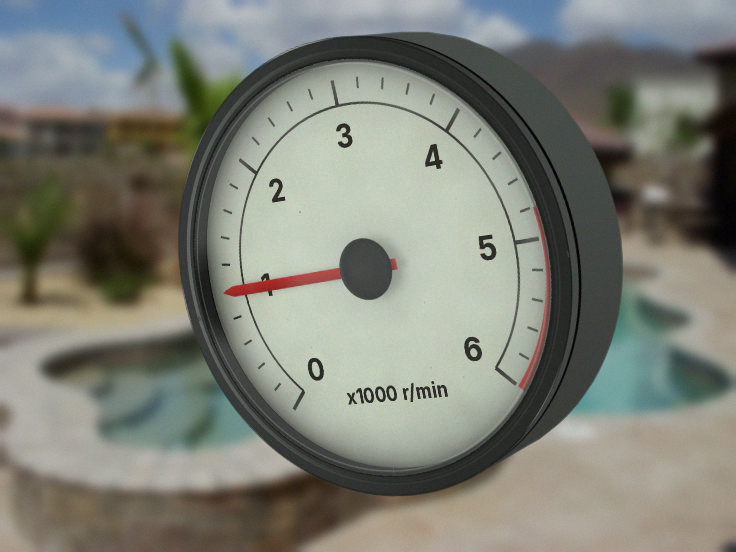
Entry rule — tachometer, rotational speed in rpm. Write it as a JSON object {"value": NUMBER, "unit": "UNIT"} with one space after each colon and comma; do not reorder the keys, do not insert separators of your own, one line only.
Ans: {"value": 1000, "unit": "rpm"}
